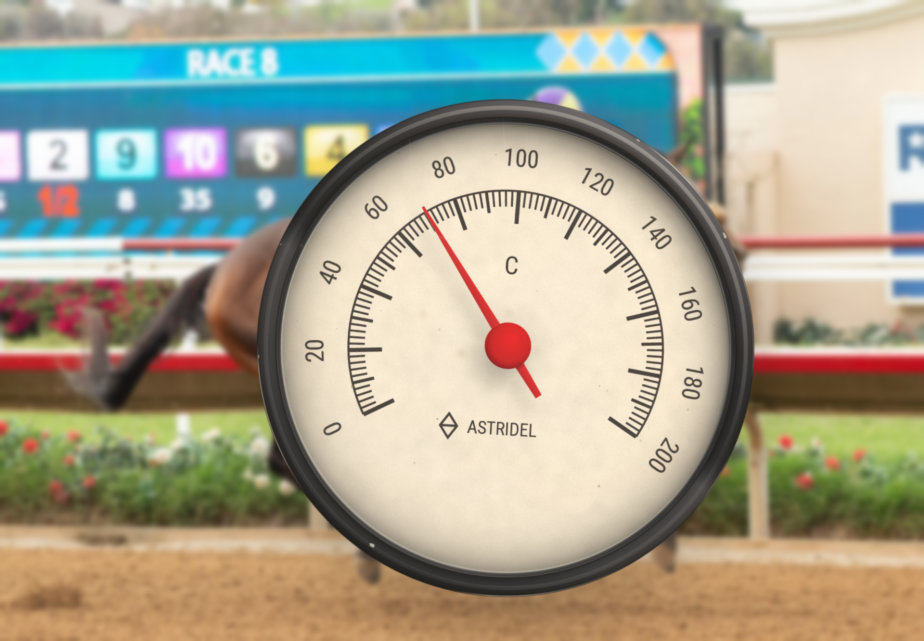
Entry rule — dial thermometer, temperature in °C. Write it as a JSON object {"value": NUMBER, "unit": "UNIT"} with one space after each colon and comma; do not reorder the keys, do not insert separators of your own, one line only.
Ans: {"value": 70, "unit": "°C"}
